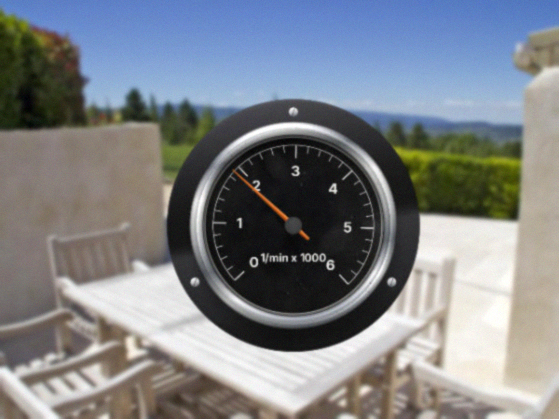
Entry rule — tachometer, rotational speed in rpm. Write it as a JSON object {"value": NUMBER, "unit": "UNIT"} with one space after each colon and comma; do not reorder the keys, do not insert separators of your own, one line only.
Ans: {"value": 1900, "unit": "rpm"}
